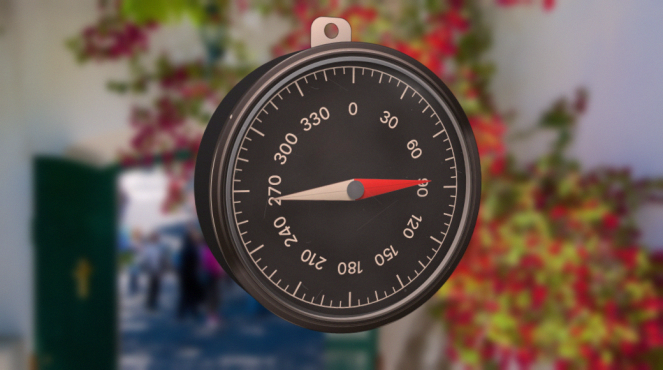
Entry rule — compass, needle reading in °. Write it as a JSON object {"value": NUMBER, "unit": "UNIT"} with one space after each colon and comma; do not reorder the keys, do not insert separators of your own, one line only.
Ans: {"value": 85, "unit": "°"}
